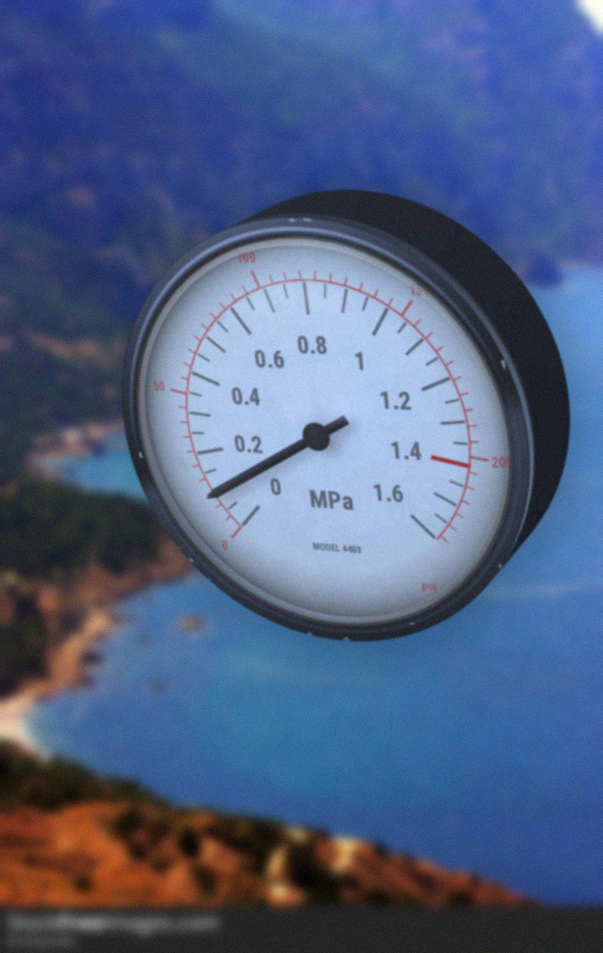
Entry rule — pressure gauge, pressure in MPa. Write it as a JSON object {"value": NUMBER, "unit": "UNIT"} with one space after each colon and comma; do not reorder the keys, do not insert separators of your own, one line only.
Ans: {"value": 0.1, "unit": "MPa"}
